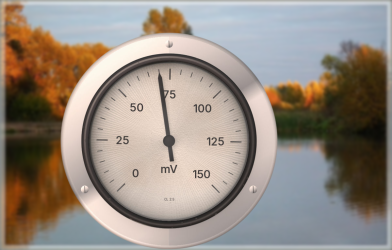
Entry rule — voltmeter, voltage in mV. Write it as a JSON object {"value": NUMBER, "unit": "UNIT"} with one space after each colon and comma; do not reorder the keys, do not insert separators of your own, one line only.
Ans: {"value": 70, "unit": "mV"}
